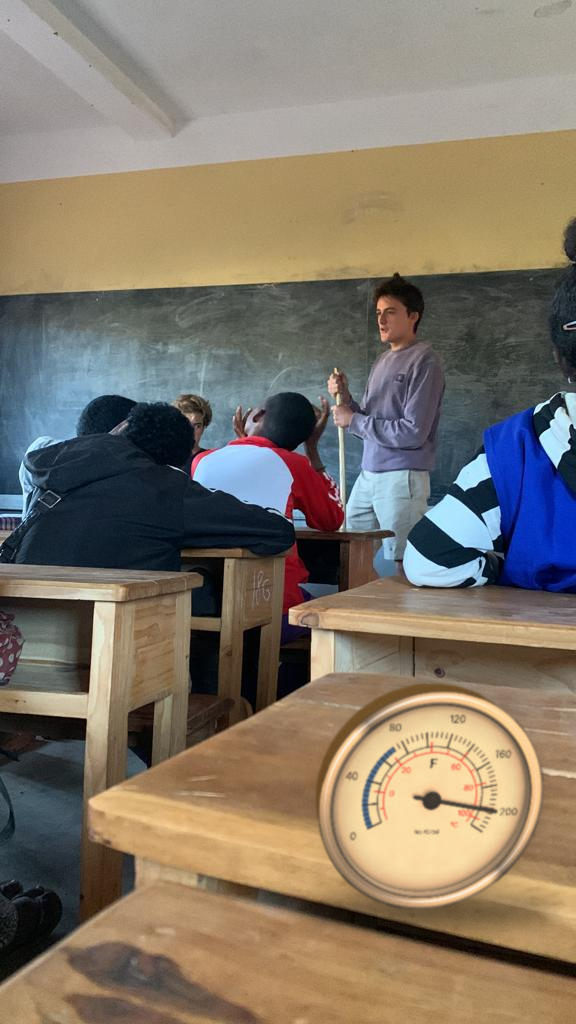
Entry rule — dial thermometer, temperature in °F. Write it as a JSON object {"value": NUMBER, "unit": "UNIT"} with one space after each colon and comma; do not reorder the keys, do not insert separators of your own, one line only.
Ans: {"value": 200, "unit": "°F"}
